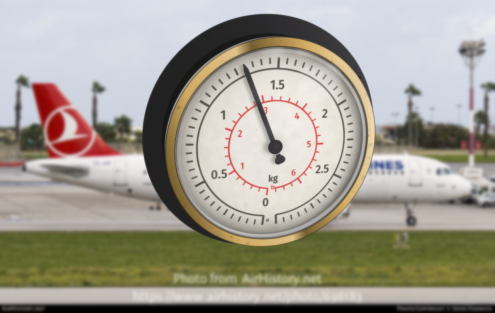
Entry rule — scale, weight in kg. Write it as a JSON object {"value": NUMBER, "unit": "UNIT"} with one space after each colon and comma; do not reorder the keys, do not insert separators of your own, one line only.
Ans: {"value": 1.3, "unit": "kg"}
